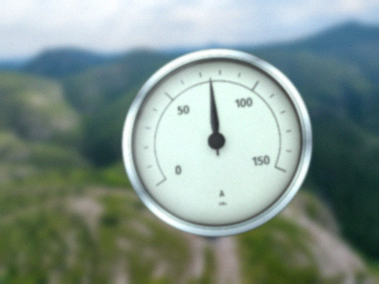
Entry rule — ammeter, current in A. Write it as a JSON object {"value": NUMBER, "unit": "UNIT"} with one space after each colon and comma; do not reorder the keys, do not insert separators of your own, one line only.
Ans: {"value": 75, "unit": "A"}
